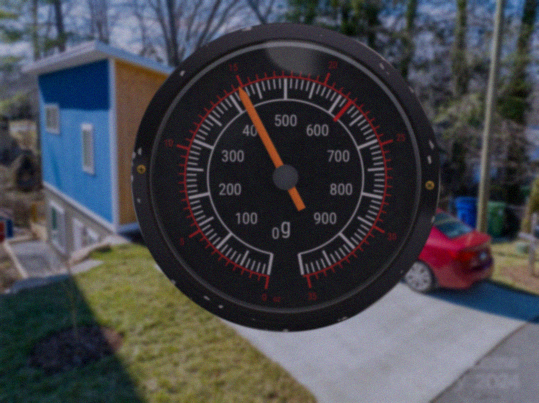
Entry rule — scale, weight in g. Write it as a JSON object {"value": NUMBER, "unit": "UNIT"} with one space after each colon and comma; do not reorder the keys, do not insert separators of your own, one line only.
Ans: {"value": 420, "unit": "g"}
